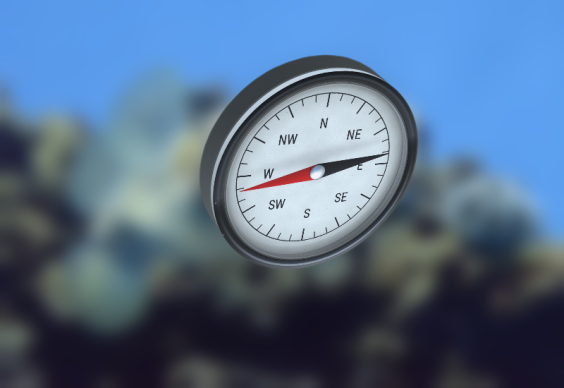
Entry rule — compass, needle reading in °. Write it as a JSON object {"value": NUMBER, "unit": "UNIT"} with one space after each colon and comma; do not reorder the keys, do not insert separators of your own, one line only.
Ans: {"value": 260, "unit": "°"}
